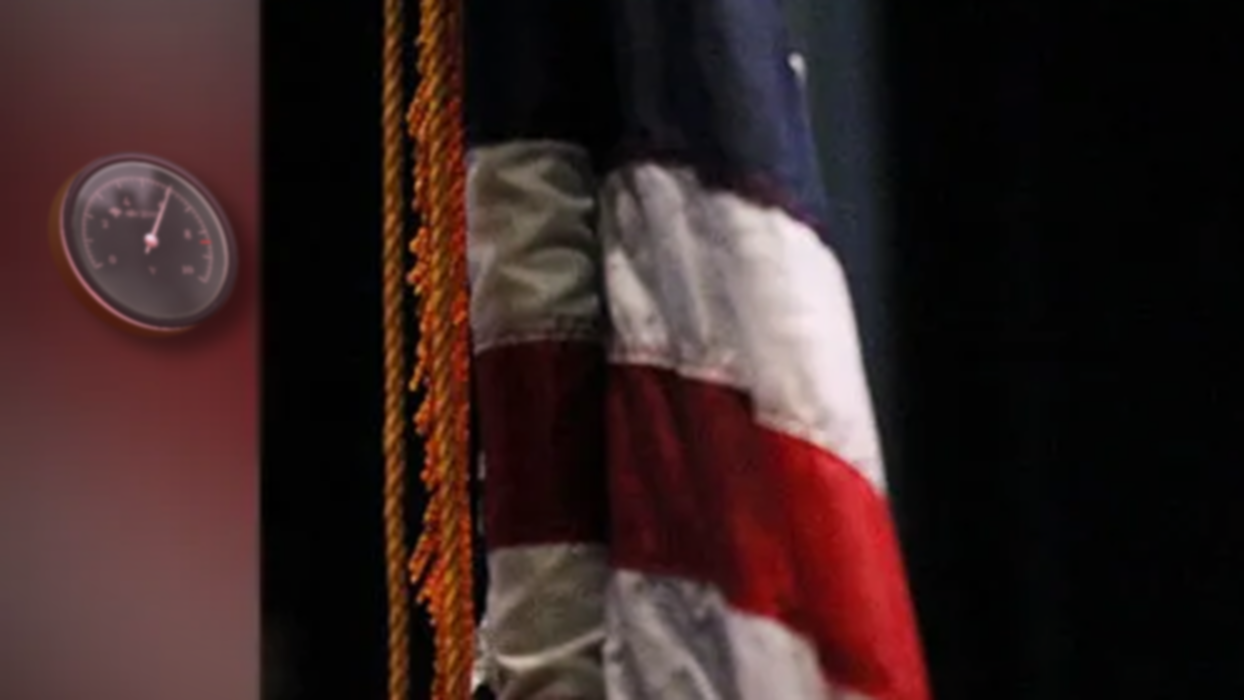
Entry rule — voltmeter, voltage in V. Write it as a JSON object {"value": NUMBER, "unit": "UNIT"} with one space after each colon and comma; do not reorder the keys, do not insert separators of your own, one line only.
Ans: {"value": 6, "unit": "V"}
